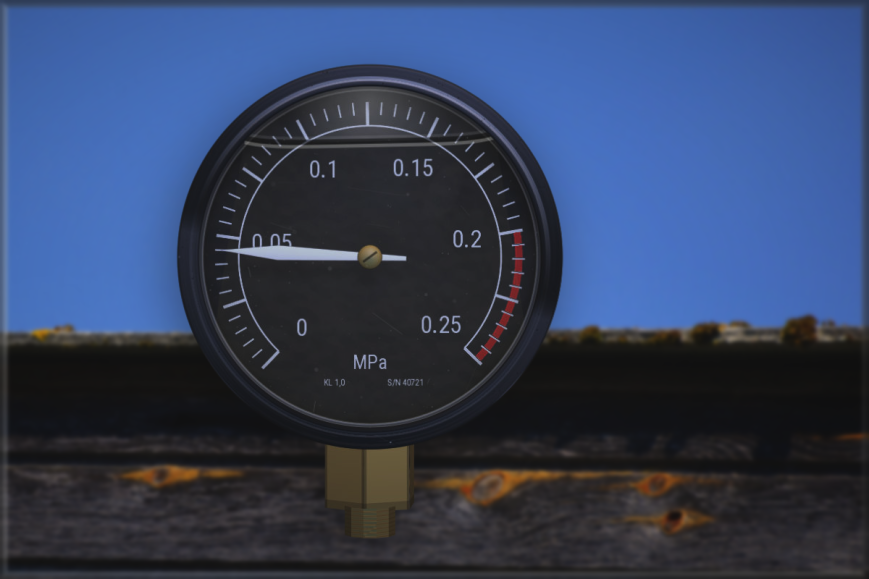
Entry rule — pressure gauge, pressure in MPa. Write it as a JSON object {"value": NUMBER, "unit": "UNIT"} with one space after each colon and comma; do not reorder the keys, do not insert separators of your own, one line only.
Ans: {"value": 0.045, "unit": "MPa"}
